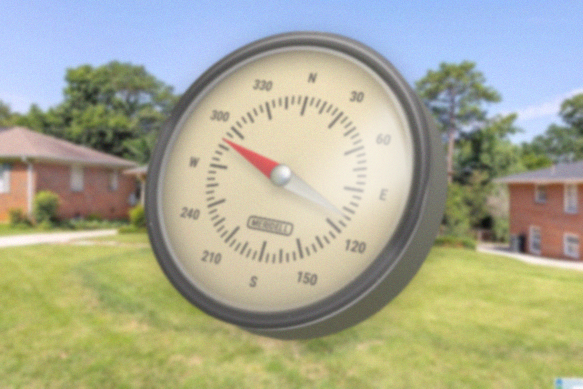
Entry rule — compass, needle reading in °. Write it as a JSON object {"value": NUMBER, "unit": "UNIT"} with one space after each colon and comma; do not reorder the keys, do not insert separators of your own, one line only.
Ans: {"value": 290, "unit": "°"}
